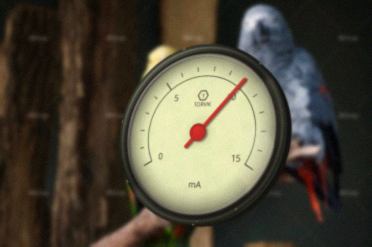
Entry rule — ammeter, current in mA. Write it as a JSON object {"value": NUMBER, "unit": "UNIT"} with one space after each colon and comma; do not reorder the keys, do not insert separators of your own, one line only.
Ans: {"value": 10, "unit": "mA"}
